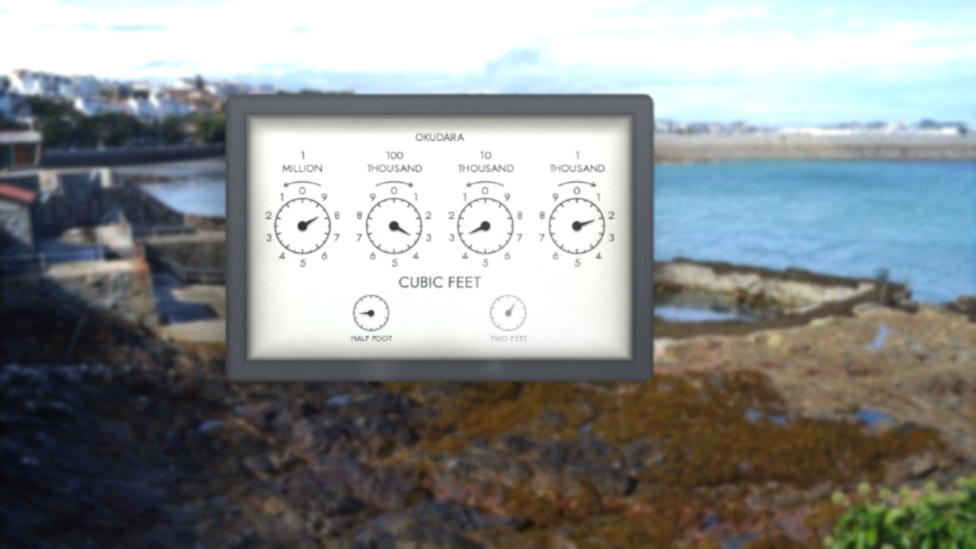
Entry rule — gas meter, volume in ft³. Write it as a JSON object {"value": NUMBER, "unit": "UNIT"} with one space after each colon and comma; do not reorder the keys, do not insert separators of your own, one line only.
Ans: {"value": 833200, "unit": "ft³"}
